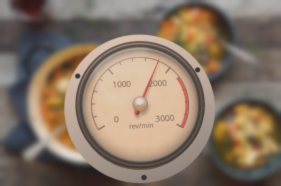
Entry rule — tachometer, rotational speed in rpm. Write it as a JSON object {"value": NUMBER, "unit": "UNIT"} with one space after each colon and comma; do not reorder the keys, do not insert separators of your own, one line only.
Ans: {"value": 1800, "unit": "rpm"}
